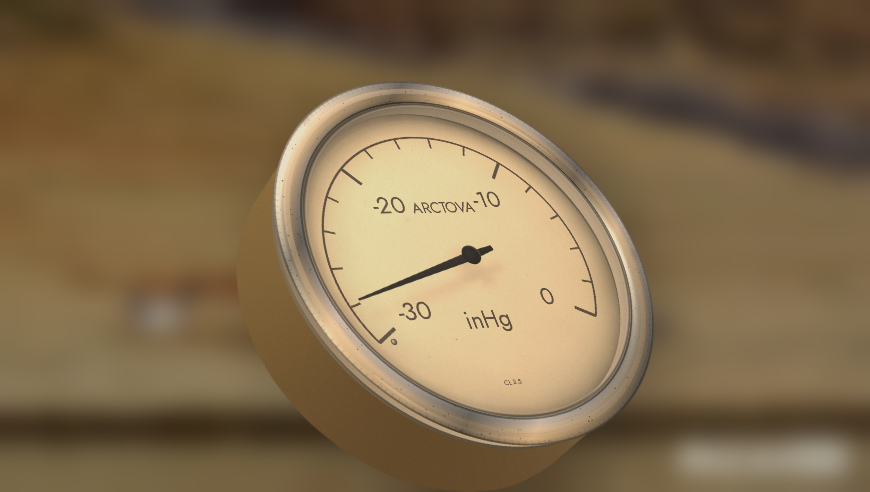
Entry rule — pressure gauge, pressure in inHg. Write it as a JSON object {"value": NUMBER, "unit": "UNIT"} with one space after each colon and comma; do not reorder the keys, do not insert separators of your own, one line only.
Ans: {"value": -28, "unit": "inHg"}
